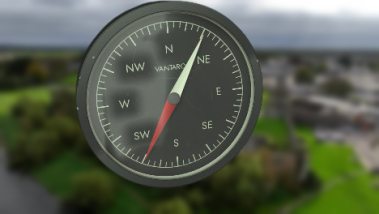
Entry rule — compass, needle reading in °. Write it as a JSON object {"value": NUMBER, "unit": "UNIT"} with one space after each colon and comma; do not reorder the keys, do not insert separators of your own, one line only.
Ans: {"value": 210, "unit": "°"}
